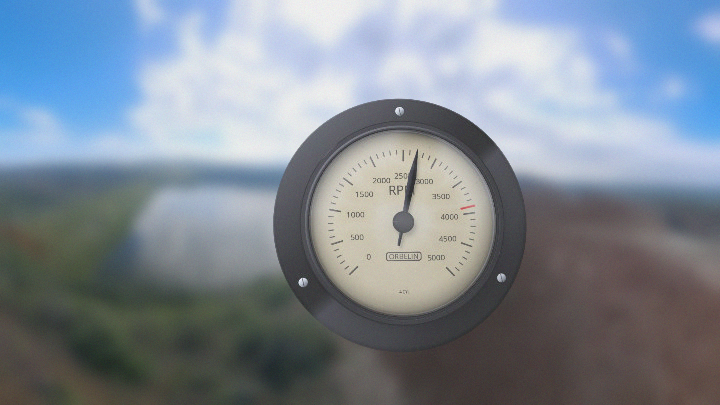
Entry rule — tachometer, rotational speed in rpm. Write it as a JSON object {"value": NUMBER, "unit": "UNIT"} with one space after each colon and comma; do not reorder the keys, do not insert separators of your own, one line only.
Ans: {"value": 2700, "unit": "rpm"}
